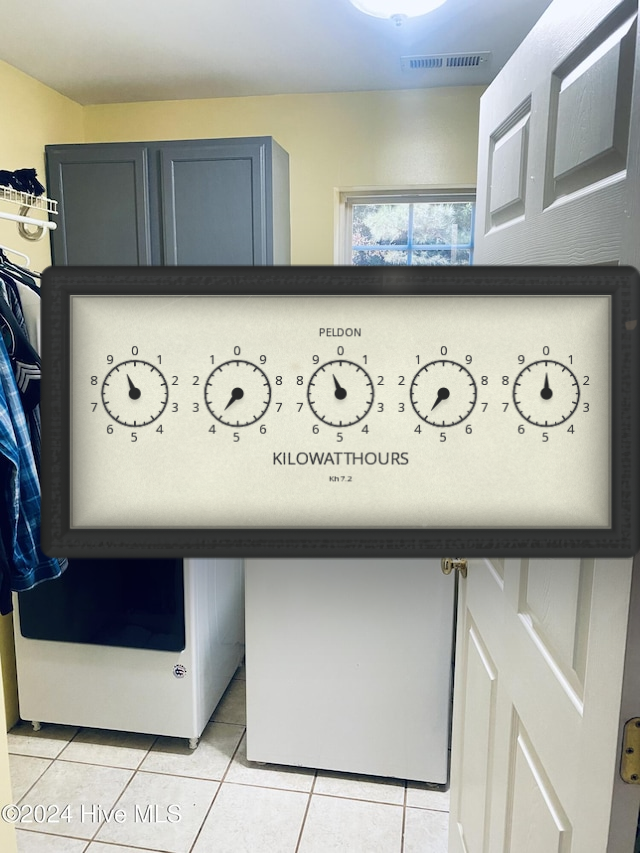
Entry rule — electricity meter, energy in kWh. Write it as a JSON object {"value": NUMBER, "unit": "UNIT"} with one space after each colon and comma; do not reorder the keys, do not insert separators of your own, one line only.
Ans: {"value": 93940, "unit": "kWh"}
